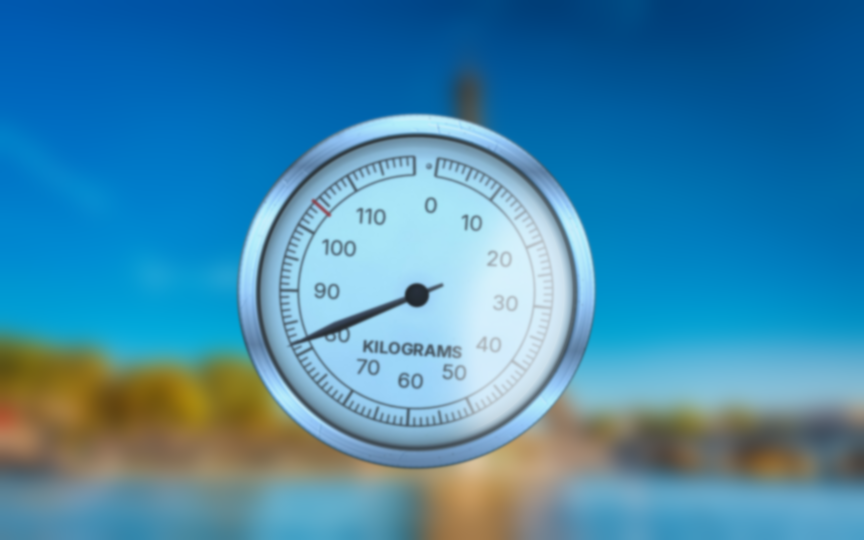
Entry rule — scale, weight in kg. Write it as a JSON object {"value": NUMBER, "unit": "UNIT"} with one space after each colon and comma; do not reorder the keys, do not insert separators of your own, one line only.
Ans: {"value": 82, "unit": "kg"}
